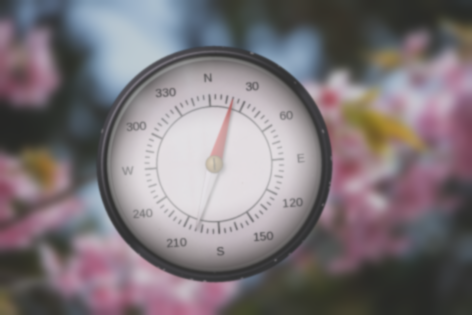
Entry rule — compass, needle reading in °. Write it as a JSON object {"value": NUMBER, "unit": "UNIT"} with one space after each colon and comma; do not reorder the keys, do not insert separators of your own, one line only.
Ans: {"value": 20, "unit": "°"}
